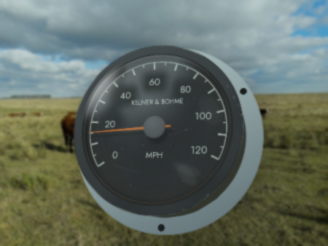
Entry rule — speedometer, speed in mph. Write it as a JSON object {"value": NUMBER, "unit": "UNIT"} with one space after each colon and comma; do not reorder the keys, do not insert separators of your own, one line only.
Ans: {"value": 15, "unit": "mph"}
